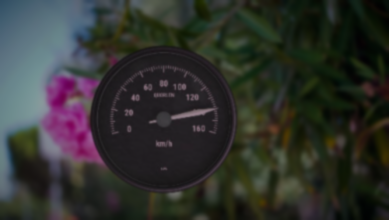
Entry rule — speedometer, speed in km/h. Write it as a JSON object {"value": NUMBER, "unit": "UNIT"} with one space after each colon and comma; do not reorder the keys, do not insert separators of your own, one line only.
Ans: {"value": 140, "unit": "km/h"}
